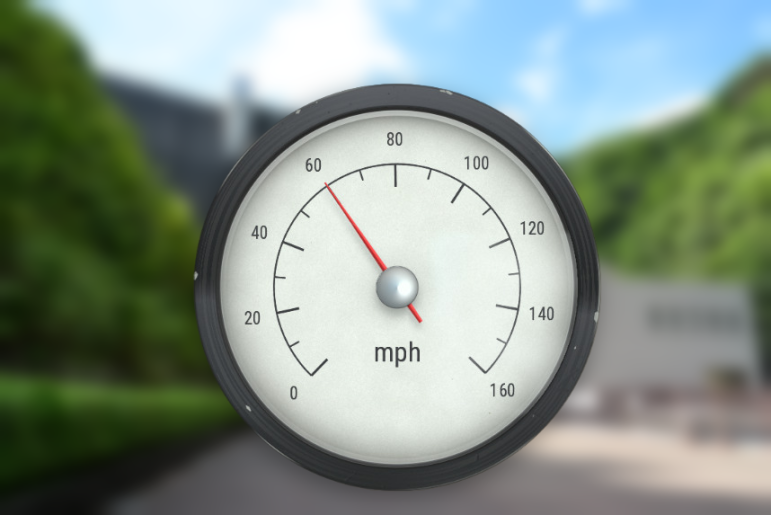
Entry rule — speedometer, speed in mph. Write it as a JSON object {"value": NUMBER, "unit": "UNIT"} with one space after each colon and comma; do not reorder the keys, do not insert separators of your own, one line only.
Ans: {"value": 60, "unit": "mph"}
